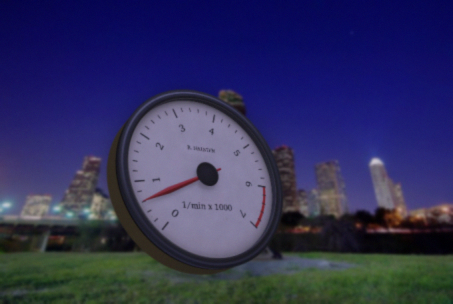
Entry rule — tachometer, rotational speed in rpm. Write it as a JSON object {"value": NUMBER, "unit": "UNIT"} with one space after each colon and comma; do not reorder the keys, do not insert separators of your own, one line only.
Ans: {"value": 600, "unit": "rpm"}
